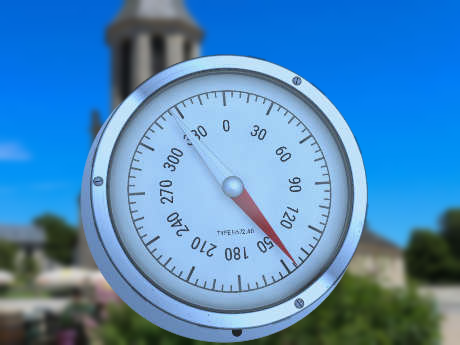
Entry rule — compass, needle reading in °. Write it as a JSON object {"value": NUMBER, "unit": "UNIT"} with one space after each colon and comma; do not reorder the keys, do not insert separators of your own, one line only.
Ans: {"value": 145, "unit": "°"}
